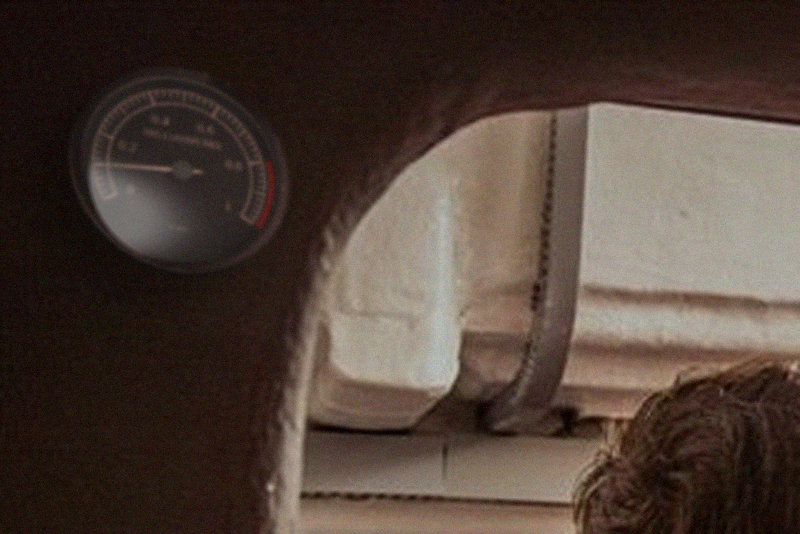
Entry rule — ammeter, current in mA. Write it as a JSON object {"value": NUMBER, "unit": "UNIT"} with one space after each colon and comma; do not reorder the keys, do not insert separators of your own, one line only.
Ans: {"value": 0.1, "unit": "mA"}
